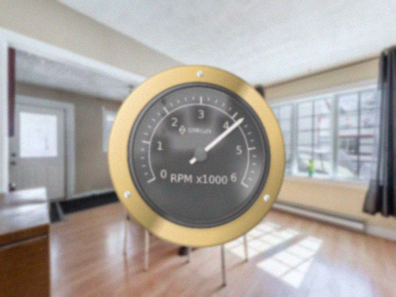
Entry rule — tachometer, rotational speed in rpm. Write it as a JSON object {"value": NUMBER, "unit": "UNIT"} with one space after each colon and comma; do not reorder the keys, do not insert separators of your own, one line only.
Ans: {"value": 4200, "unit": "rpm"}
